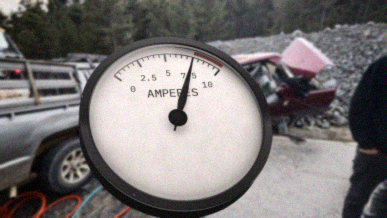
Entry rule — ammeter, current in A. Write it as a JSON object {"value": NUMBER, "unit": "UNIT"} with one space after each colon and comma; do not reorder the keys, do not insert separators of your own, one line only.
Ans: {"value": 7.5, "unit": "A"}
